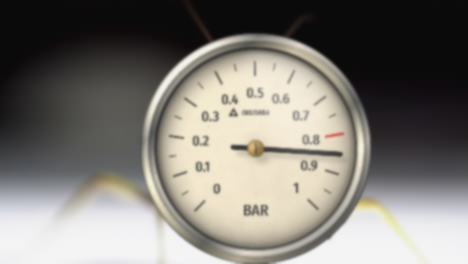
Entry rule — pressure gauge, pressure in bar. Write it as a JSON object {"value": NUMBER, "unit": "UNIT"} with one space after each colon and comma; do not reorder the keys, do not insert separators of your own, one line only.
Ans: {"value": 0.85, "unit": "bar"}
